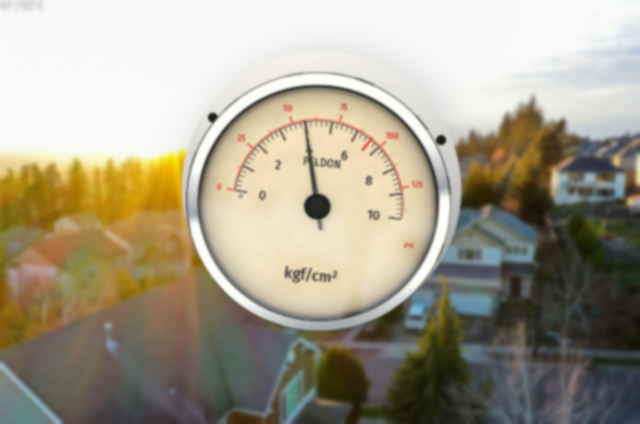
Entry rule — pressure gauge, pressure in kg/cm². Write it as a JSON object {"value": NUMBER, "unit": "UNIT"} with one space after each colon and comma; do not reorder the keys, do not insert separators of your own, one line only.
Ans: {"value": 4, "unit": "kg/cm²"}
